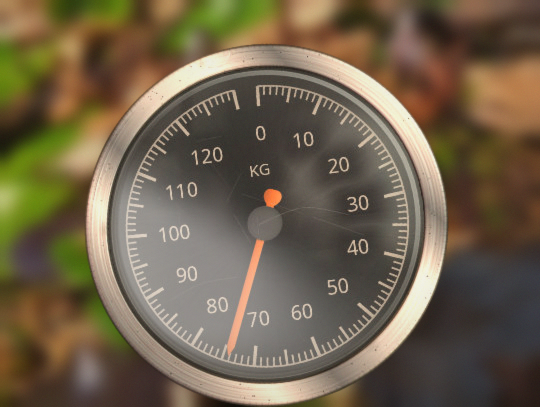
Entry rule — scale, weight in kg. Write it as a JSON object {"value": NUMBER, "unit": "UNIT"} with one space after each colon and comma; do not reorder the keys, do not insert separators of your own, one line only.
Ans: {"value": 74, "unit": "kg"}
